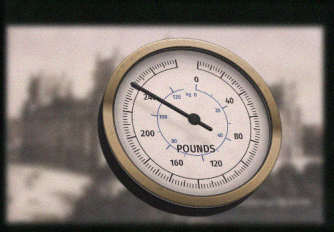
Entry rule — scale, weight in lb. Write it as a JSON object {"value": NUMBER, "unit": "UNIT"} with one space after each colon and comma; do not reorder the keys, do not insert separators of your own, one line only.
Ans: {"value": 240, "unit": "lb"}
